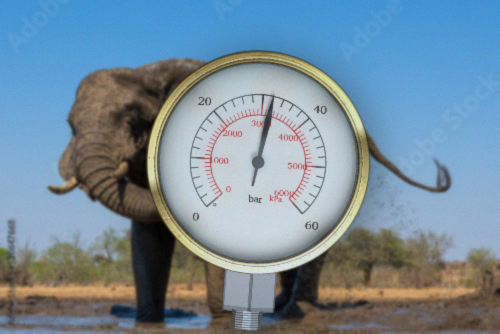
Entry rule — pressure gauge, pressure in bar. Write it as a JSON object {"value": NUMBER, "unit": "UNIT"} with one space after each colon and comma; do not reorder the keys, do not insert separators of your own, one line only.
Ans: {"value": 32, "unit": "bar"}
